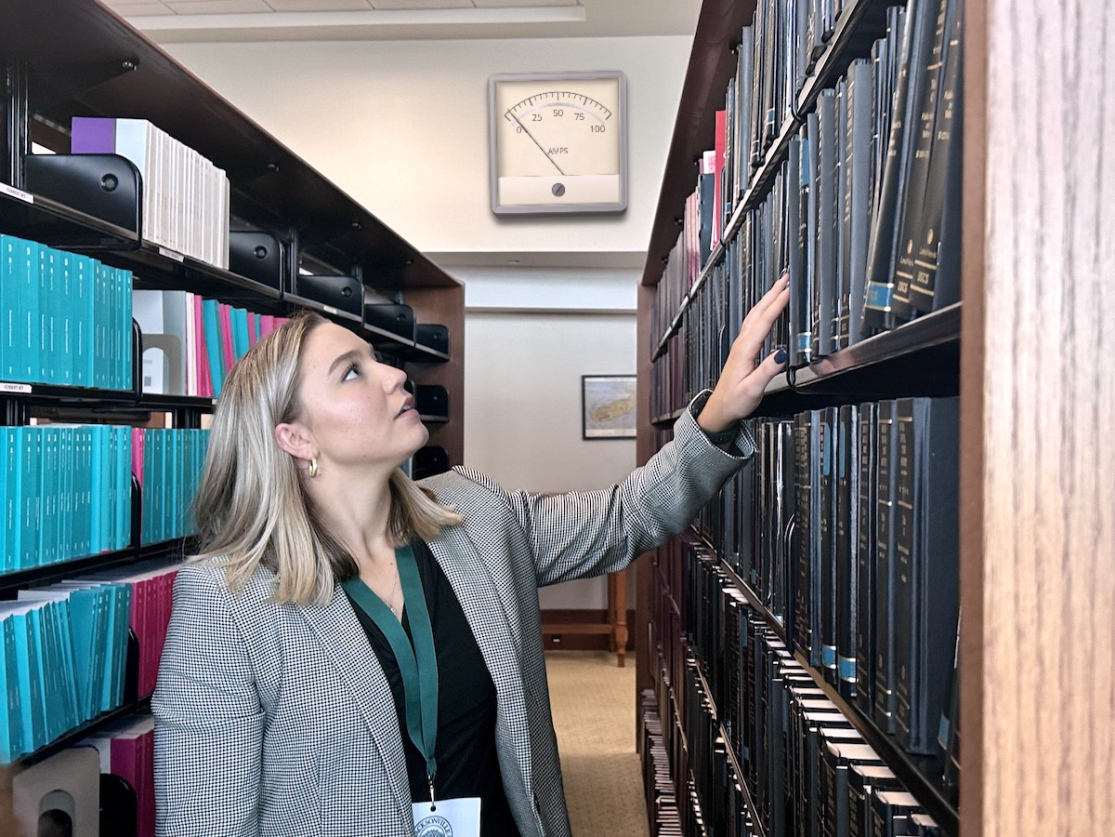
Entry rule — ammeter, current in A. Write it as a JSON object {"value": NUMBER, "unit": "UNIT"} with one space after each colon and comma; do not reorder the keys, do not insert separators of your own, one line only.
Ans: {"value": 5, "unit": "A"}
